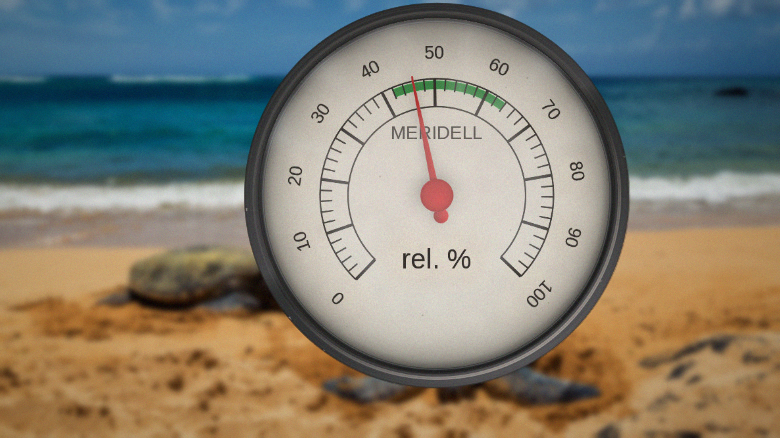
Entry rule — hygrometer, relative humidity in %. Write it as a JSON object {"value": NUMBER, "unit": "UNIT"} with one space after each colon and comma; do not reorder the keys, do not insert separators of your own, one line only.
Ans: {"value": 46, "unit": "%"}
